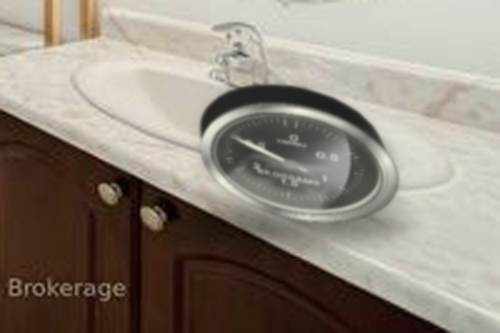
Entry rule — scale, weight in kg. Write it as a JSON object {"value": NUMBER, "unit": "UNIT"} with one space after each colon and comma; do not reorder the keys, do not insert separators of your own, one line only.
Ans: {"value": 2.5, "unit": "kg"}
